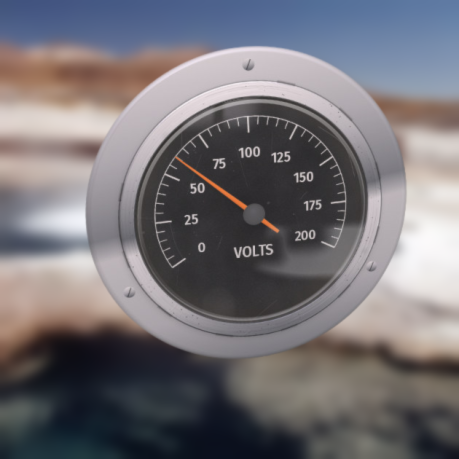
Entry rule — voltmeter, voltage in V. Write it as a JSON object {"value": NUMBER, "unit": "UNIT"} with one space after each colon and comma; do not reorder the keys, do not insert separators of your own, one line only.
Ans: {"value": 60, "unit": "V"}
